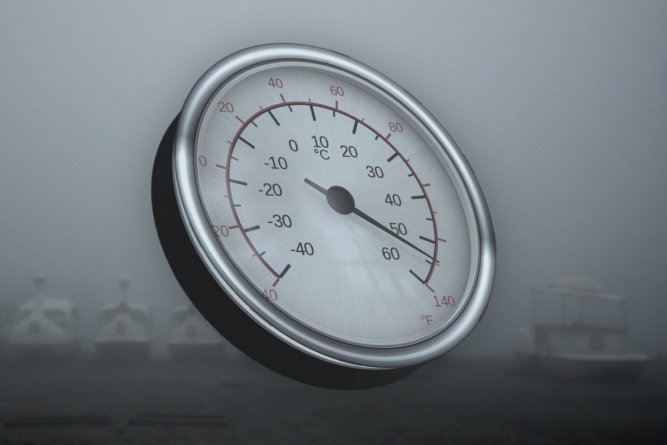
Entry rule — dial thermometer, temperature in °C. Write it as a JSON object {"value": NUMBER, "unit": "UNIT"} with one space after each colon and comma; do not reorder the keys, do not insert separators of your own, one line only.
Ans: {"value": 55, "unit": "°C"}
